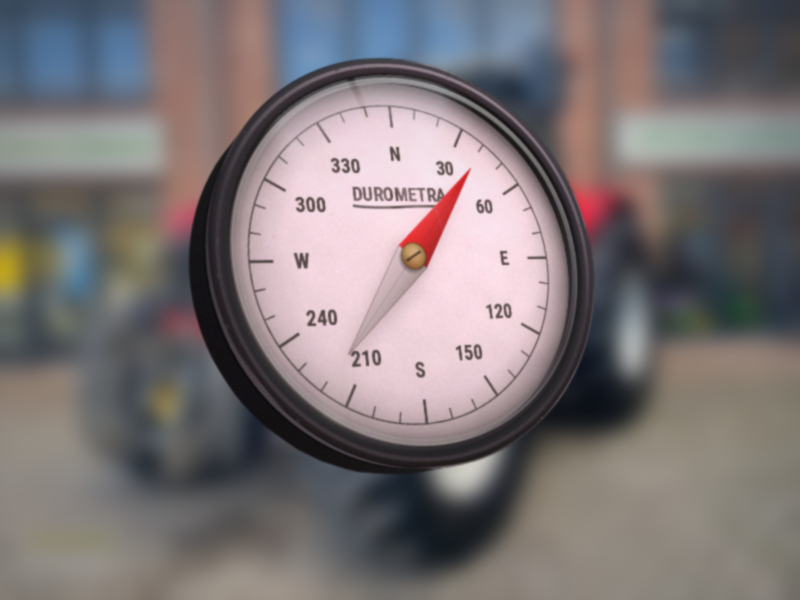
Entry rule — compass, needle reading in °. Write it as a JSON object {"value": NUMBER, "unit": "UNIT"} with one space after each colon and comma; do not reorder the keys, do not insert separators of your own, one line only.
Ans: {"value": 40, "unit": "°"}
